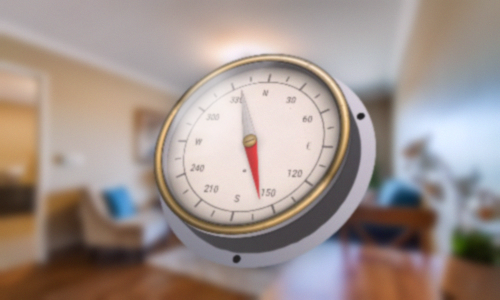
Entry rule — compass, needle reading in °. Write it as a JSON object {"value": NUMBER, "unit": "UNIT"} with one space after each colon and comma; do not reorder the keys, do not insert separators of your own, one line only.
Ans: {"value": 157.5, "unit": "°"}
